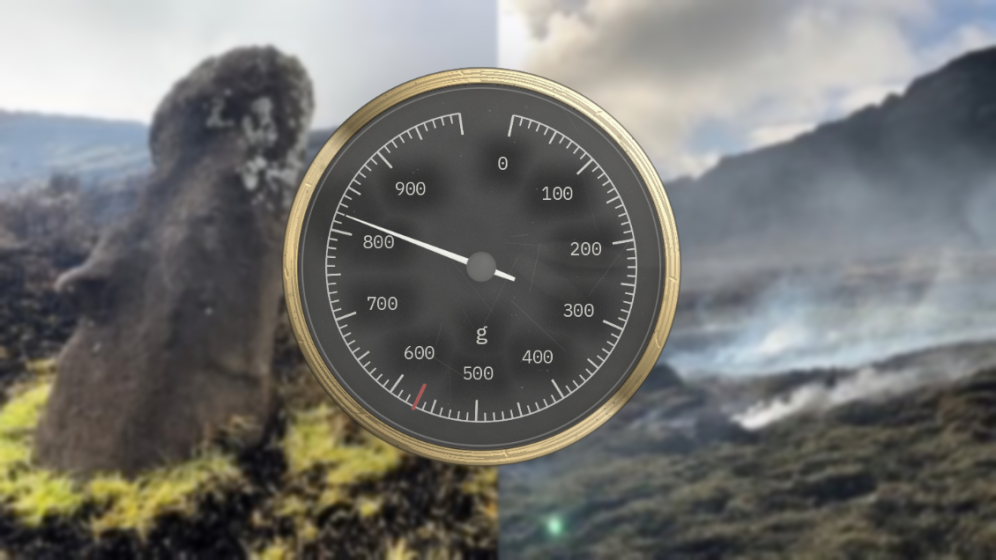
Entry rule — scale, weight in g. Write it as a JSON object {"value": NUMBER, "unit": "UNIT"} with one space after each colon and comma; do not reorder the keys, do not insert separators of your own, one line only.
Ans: {"value": 820, "unit": "g"}
